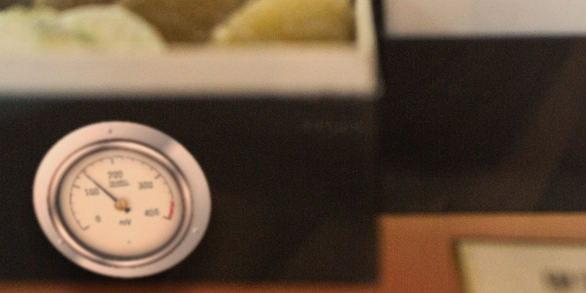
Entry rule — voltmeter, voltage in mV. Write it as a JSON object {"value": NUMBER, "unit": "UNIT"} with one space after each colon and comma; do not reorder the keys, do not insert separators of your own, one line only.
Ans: {"value": 140, "unit": "mV"}
